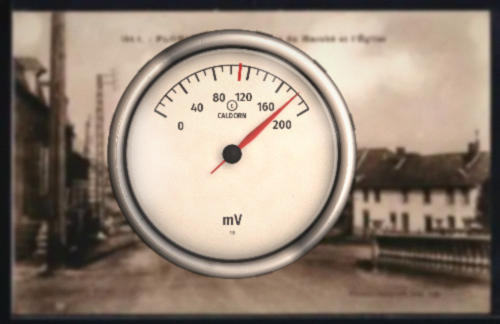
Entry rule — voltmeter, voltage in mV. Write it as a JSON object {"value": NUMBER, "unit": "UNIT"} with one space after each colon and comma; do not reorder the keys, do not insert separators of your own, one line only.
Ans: {"value": 180, "unit": "mV"}
